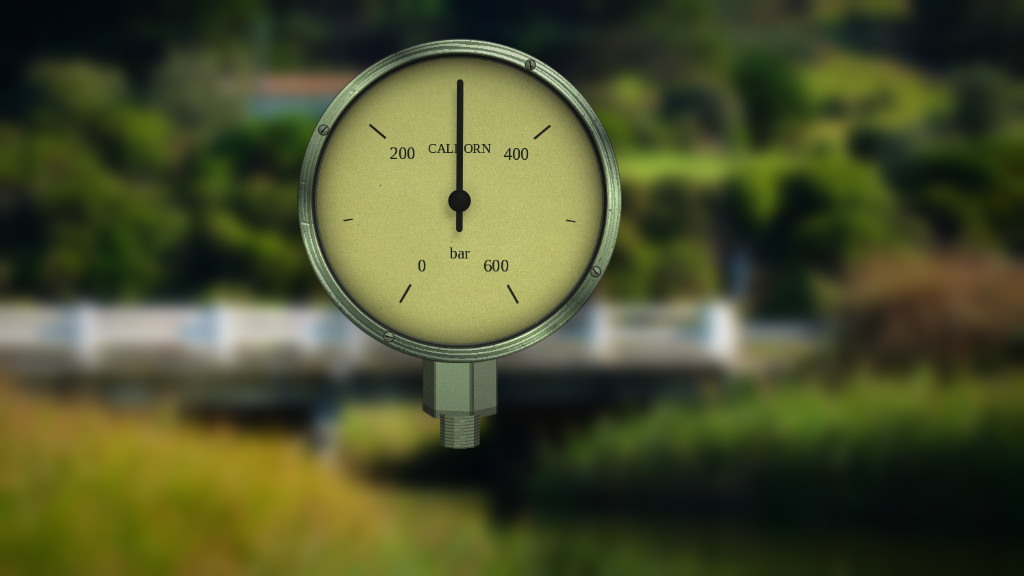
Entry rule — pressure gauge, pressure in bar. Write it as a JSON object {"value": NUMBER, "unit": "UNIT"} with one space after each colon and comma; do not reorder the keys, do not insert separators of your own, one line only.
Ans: {"value": 300, "unit": "bar"}
